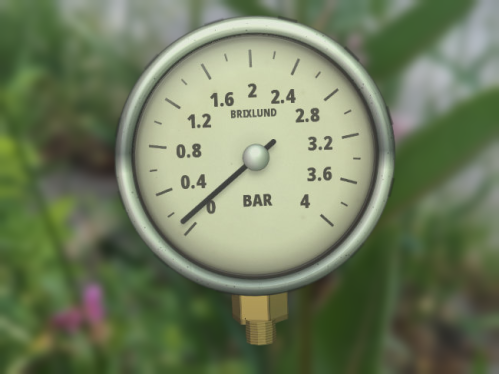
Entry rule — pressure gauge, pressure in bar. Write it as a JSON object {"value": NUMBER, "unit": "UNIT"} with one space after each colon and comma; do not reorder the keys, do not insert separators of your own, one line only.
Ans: {"value": 0.1, "unit": "bar"}
